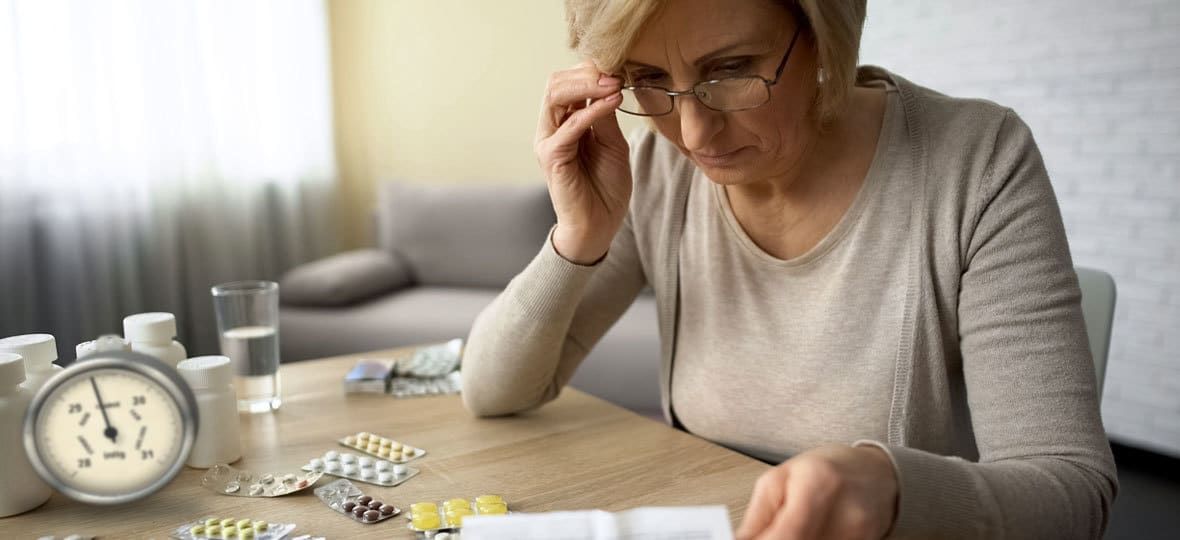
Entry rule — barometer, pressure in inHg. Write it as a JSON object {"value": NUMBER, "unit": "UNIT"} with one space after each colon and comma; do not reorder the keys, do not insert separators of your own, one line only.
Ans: {"value": 29.4, "unit": "inHg"}
